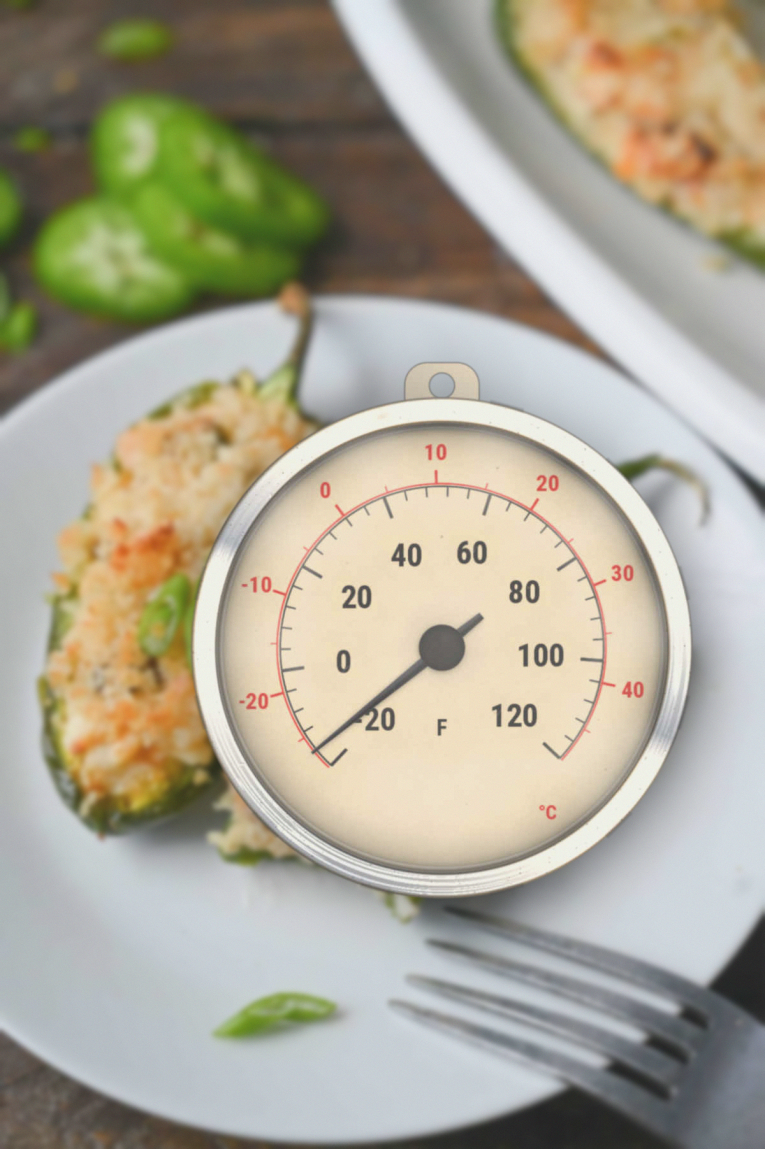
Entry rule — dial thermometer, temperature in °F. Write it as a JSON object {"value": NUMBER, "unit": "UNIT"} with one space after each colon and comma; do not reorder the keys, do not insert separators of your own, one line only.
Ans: {"value": -16, "unit": "°F"}
